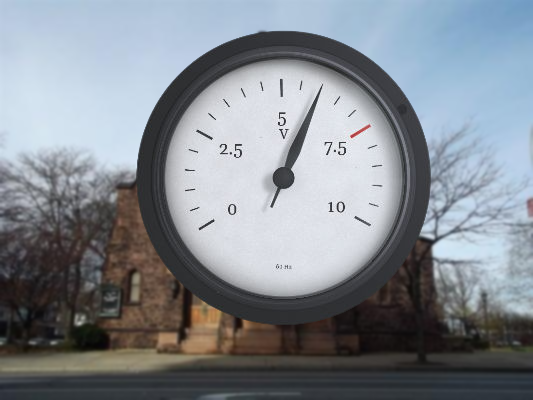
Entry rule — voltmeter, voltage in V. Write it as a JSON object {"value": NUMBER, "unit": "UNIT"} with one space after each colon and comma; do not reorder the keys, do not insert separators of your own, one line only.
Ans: {"value": 6, "unit": "V"}
